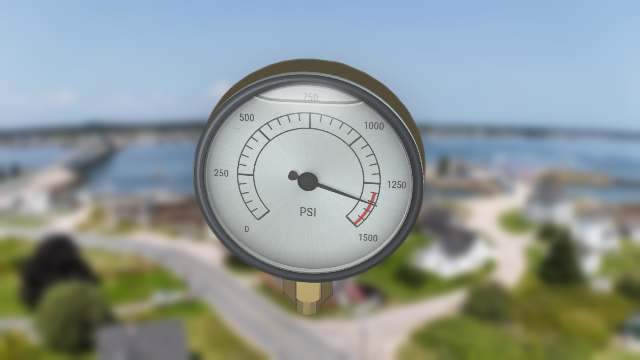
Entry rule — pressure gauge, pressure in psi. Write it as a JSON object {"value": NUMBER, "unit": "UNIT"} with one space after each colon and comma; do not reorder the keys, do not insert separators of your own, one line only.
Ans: {"value": 1350, "unit": "psi"}
